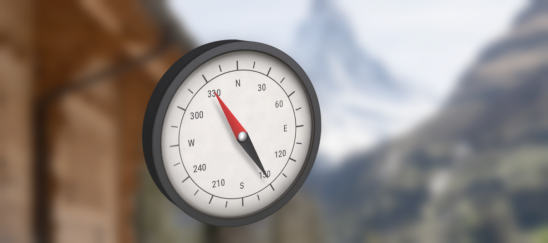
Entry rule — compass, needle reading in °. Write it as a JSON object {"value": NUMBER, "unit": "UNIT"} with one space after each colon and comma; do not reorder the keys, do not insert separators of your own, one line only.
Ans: {"value": 330, "unit": "°"}
